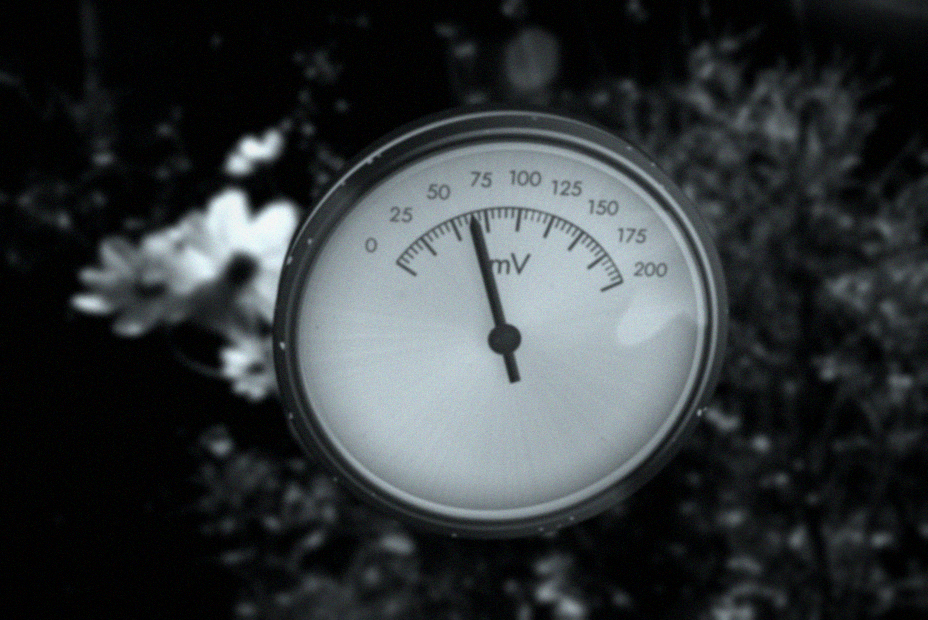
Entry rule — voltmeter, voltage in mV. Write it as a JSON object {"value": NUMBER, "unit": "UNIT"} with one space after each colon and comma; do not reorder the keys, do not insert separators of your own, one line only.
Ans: {"value": 65, "unit": "mV"}
